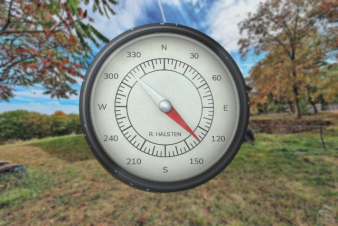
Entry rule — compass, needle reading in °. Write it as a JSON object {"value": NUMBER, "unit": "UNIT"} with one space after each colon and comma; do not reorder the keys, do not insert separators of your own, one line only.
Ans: {"value": 135, "unit": "°"}
